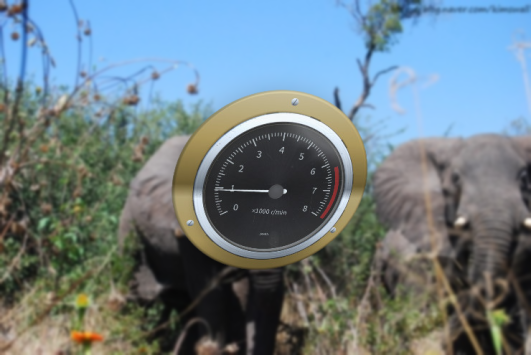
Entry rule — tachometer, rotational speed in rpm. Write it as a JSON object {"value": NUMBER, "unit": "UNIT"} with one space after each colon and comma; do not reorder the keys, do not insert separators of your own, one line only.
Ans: {"value": 1000, "unit": "rpm"}
